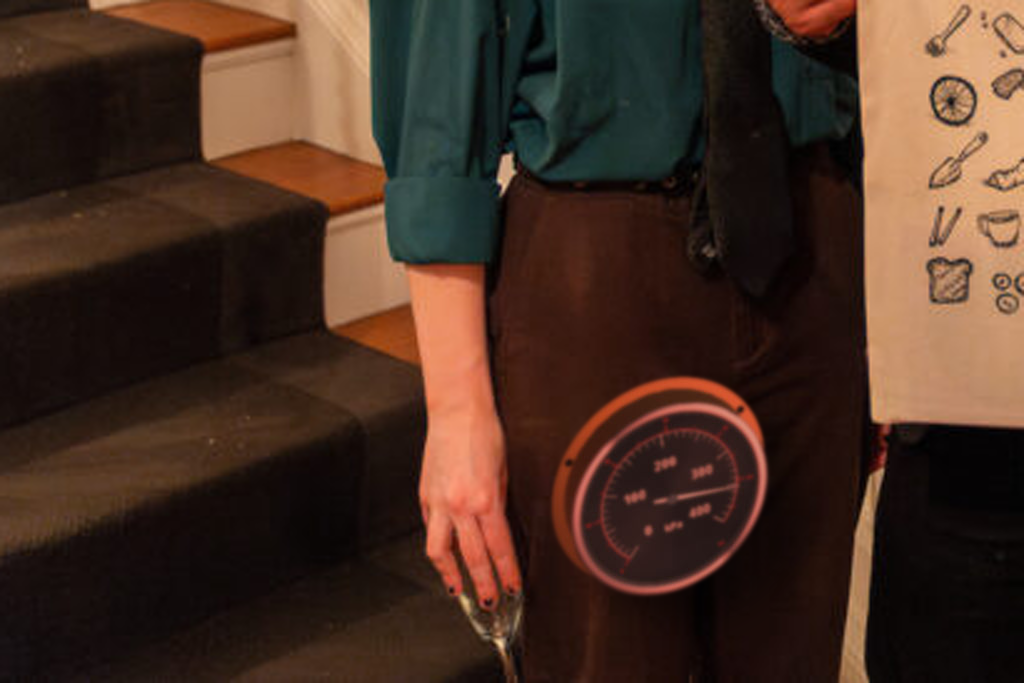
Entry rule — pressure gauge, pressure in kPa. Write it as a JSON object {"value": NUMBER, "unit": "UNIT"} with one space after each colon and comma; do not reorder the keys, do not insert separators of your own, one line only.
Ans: {"value": 350, "unit": "kPa"}
